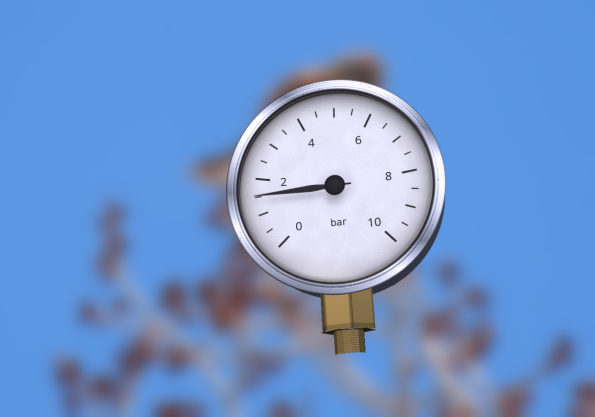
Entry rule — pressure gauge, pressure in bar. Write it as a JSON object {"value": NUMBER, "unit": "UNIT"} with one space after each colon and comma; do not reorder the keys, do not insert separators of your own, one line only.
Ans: {"value": 1.5, "unit": "bar"}
